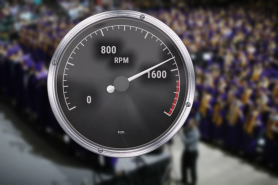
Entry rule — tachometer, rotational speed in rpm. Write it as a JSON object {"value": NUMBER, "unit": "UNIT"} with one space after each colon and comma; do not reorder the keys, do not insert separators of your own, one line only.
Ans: {"value": 1500, "unit": "rpm"}
